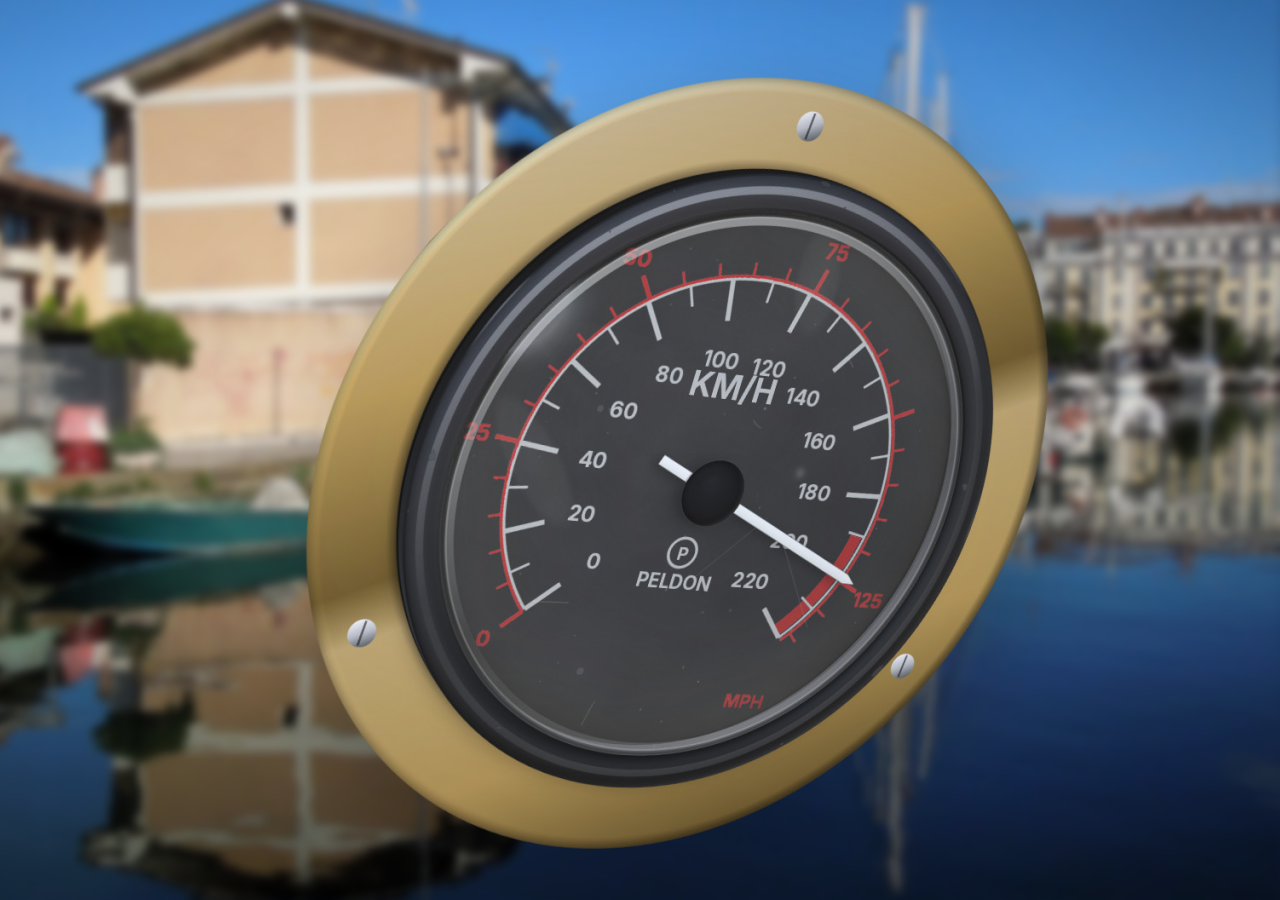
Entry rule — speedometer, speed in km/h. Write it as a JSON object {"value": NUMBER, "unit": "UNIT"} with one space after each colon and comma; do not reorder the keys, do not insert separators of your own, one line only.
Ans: {"value": 200, "unit": "km/h"}
